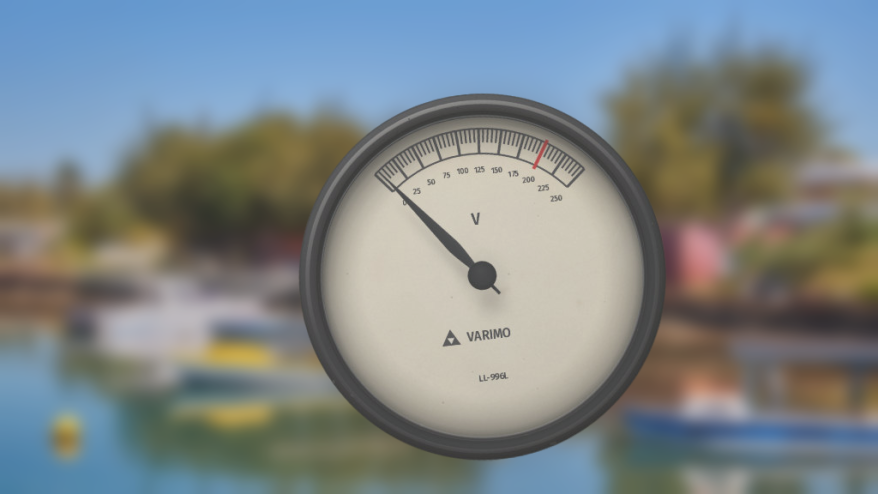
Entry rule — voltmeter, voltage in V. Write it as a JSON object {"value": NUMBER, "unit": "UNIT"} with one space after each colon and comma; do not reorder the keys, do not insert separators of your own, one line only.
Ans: {"value": 5, "unit": "V"}
